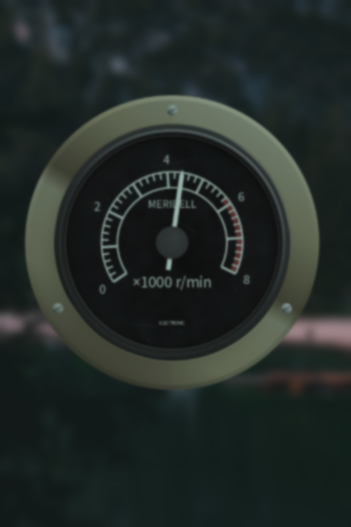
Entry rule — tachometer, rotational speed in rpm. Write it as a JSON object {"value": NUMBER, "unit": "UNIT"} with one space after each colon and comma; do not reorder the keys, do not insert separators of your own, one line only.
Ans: {"value": 4400, "unit": "rpm"}
